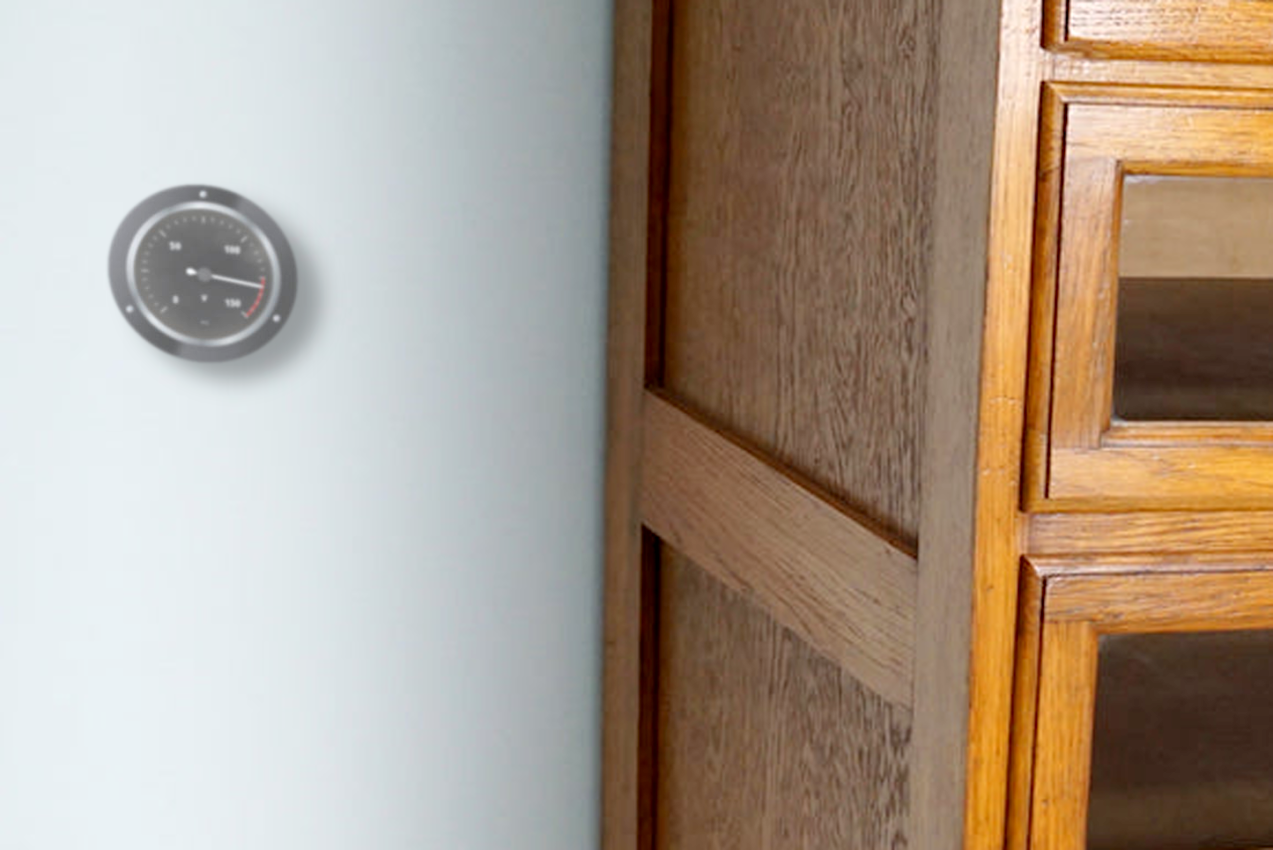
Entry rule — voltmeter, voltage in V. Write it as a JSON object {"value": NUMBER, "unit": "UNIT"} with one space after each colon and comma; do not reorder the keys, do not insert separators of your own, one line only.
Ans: {"value": 130, "unit": "V"}
